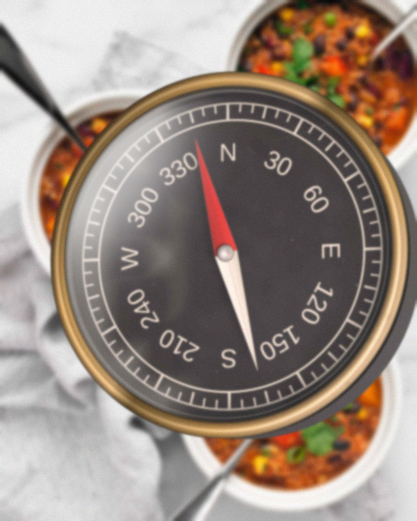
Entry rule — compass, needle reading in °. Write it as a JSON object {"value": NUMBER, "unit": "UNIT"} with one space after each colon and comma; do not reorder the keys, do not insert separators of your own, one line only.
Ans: {"value": 345, "unit": "°"}
